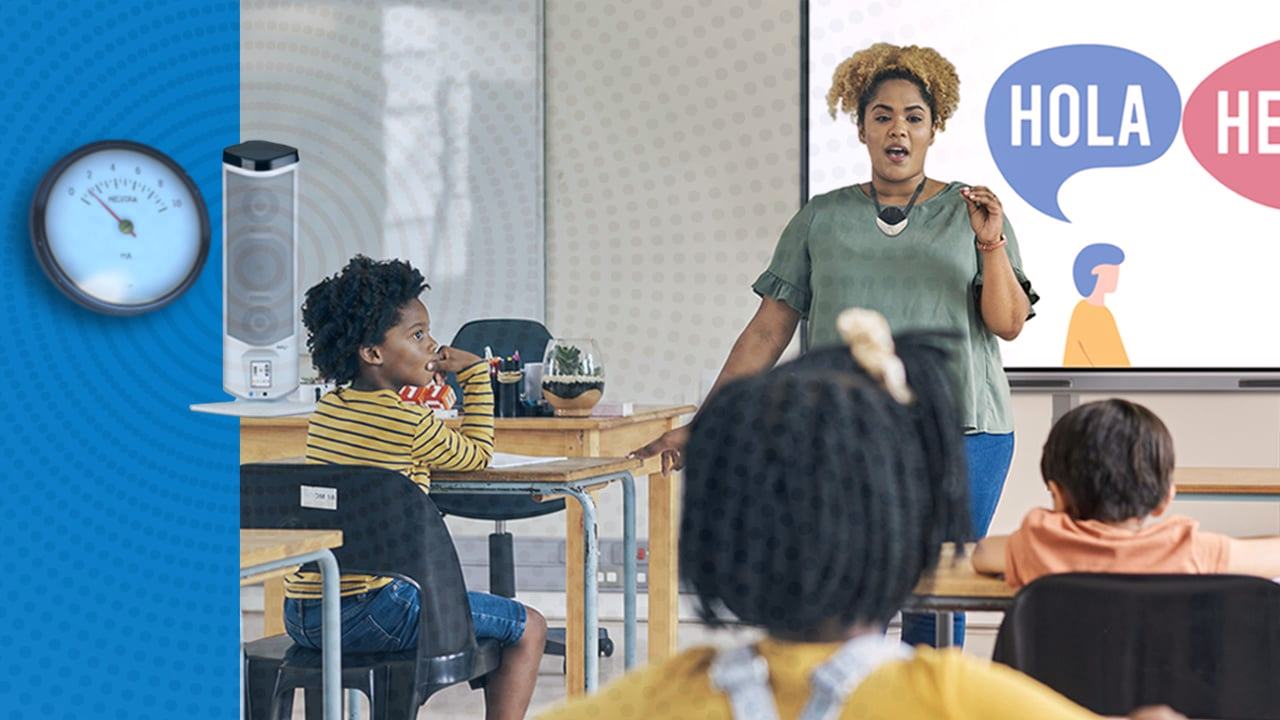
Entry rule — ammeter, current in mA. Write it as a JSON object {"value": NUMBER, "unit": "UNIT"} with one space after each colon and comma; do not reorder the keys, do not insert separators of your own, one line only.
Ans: {"value": 1, "unit": "mA"}
